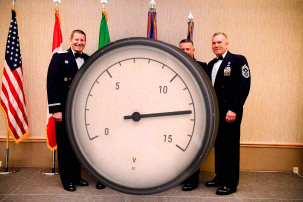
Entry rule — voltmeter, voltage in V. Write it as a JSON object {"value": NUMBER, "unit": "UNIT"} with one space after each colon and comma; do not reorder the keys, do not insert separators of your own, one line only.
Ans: {"value": 12.5, "unit": "V"}
